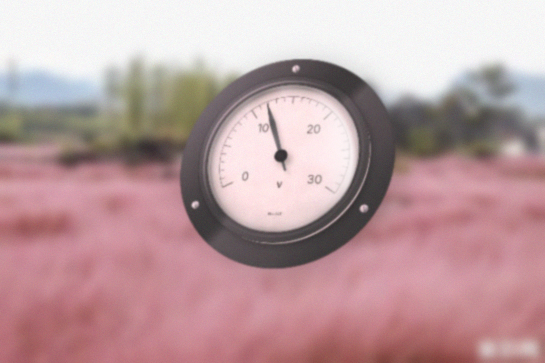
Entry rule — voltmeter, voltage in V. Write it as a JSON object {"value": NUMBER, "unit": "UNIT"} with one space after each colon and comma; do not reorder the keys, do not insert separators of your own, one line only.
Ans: {"value": 12, "unit": "V"}
